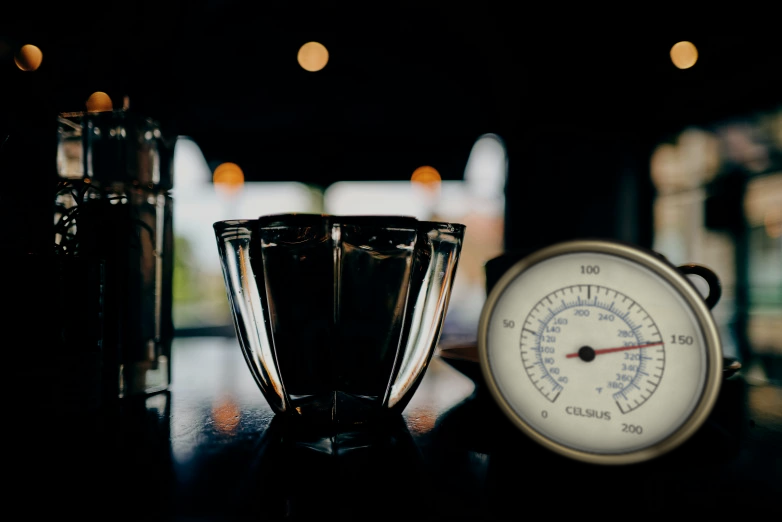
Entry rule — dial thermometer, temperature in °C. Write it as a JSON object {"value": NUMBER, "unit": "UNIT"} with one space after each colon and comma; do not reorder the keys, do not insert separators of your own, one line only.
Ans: {"value": 150, "unit": "°C"}
